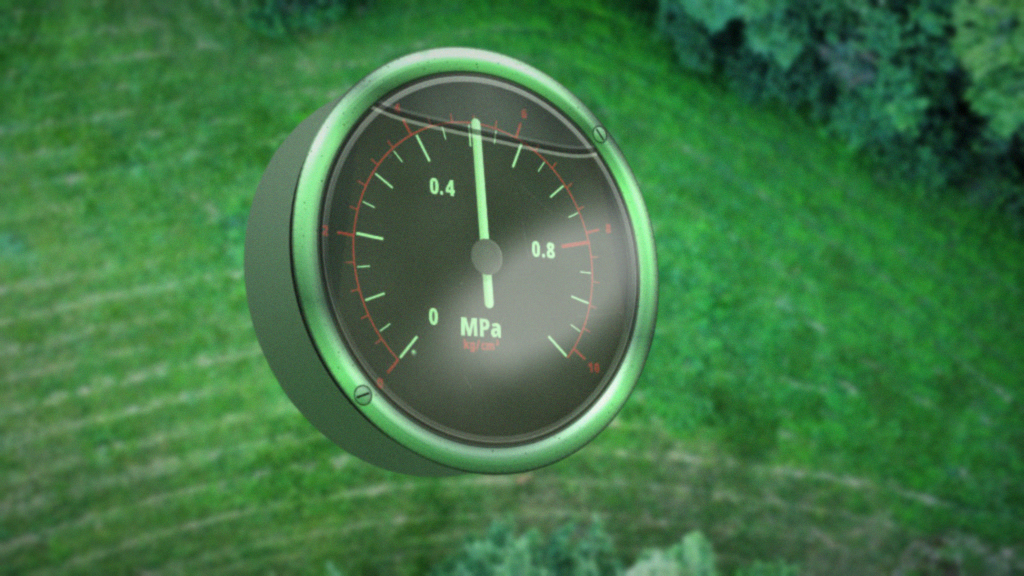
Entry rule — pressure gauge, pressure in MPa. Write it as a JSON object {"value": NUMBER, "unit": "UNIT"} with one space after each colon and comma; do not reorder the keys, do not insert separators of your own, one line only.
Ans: {"value": 0.5, "unit": "MPa"}
